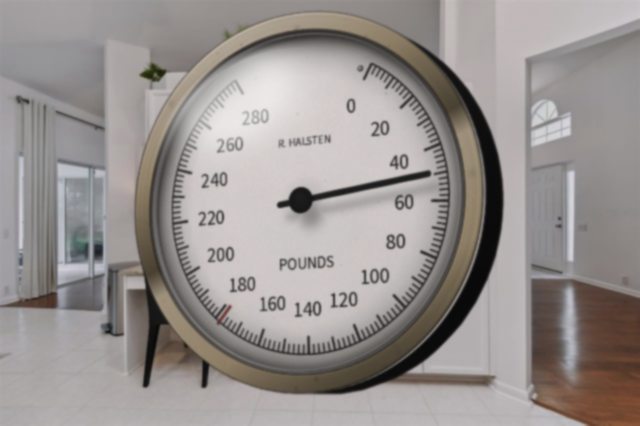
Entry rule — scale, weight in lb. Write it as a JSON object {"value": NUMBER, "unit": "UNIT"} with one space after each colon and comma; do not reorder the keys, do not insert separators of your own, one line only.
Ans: {"value": 50, "unit": "lb"}
